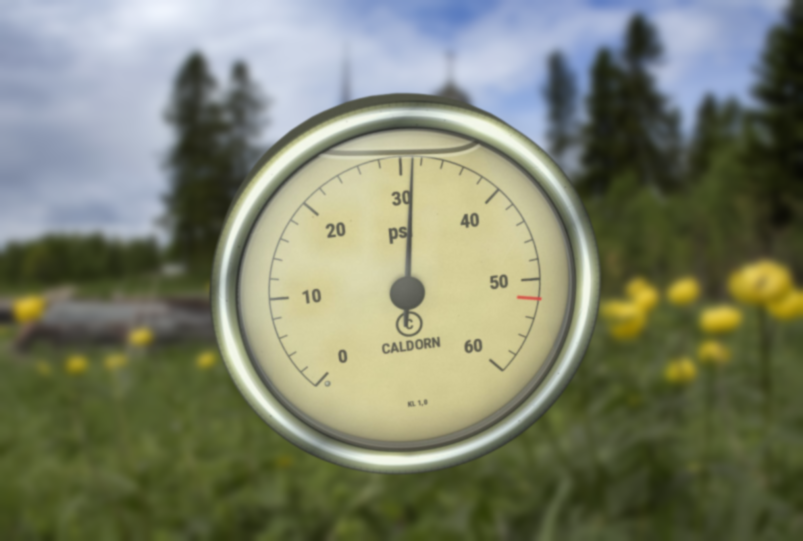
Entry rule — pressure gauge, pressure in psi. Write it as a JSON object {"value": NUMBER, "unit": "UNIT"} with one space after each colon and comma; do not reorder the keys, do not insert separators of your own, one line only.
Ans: {"value": 31, "unit": "psi"}
